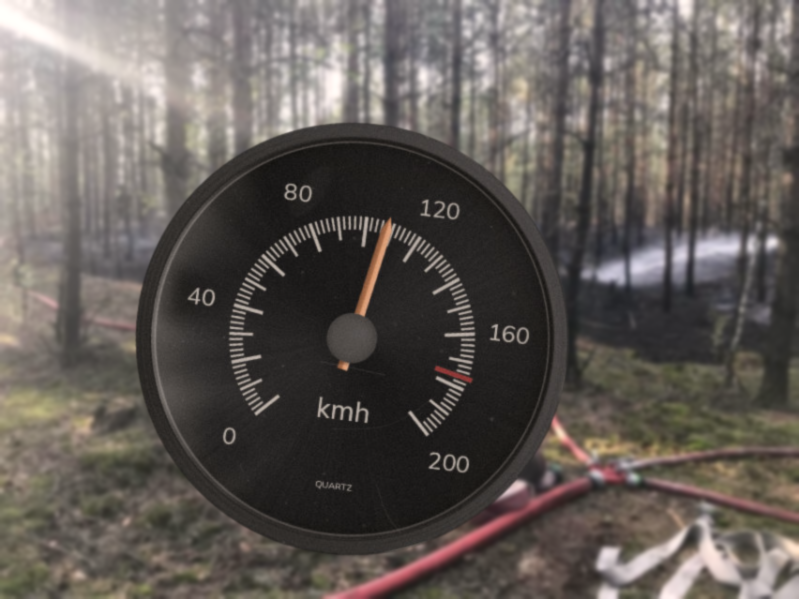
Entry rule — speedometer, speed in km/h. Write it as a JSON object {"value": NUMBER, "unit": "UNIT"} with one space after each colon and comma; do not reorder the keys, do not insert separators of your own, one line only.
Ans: {"value": 108, "unit": "km/h"}
